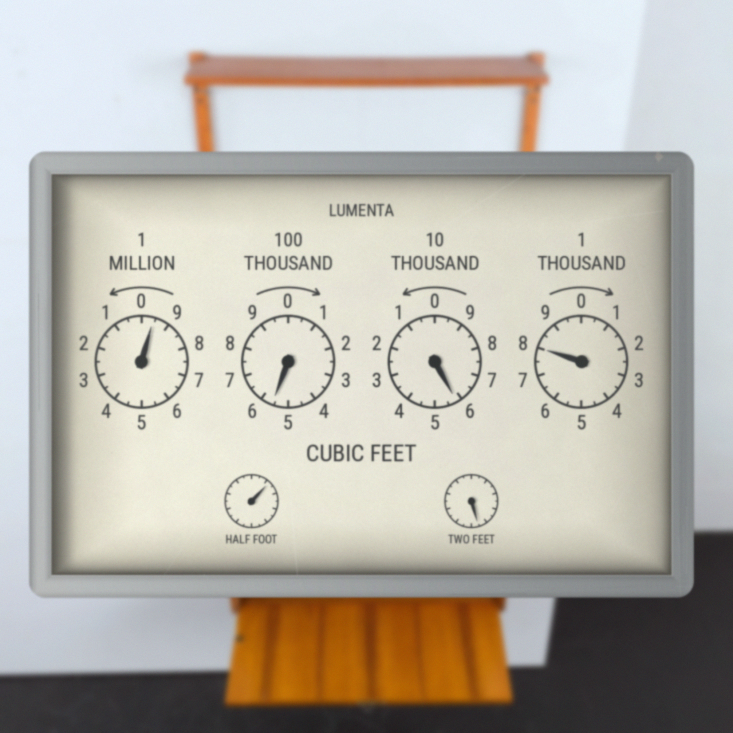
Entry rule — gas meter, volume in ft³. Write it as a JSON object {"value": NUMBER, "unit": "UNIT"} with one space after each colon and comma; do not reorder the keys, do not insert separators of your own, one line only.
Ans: {"value": 955800, "unit": "ft³"}
